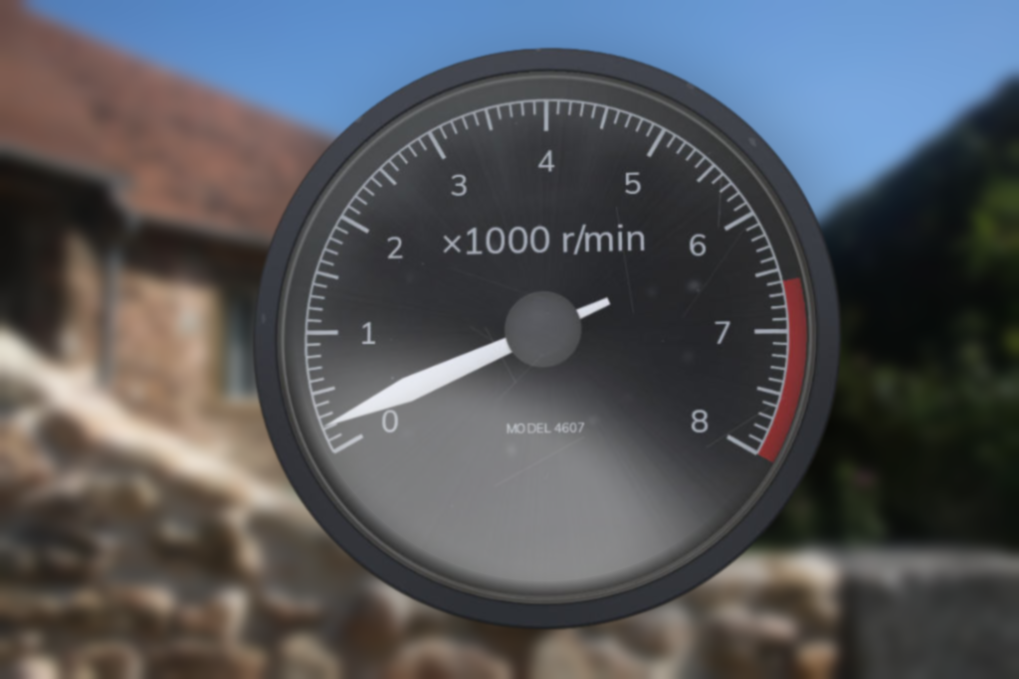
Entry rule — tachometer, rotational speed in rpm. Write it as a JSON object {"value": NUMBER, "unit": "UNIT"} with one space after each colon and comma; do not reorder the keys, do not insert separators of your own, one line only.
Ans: {"value": 200, "unit": "rpm"}
